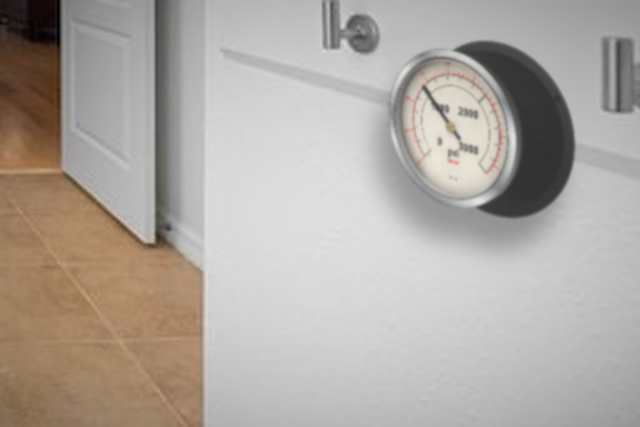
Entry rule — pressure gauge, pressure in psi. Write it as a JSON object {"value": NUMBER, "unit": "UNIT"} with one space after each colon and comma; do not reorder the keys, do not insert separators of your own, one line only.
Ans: {"value": 1000, "unit": "psi"}
